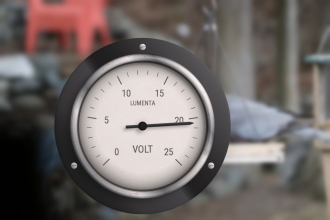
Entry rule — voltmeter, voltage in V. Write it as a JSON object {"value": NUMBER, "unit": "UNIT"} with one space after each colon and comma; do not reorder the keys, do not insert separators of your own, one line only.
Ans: {"value": 20.5, "unit": "V"}
